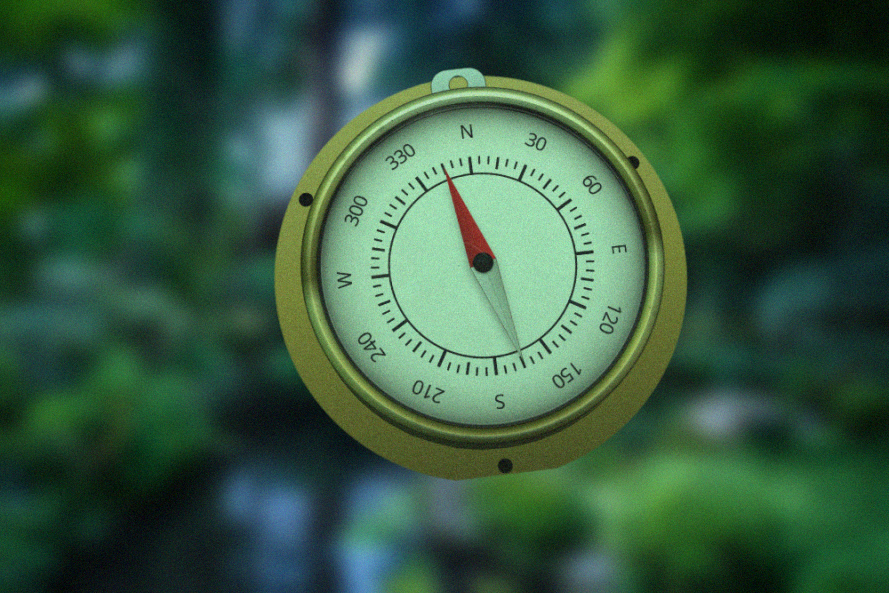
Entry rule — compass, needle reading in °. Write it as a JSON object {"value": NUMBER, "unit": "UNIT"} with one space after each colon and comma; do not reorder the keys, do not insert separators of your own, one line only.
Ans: {"value": 345, "unit": "°"}
